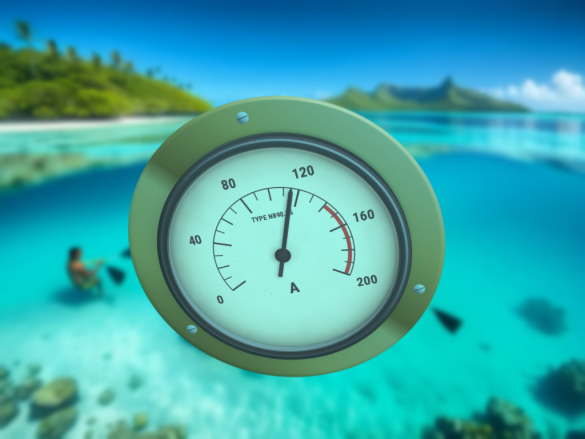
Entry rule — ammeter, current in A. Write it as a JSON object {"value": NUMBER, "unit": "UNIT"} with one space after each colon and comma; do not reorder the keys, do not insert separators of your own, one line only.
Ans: {"value": 115, "unit": "A"}
